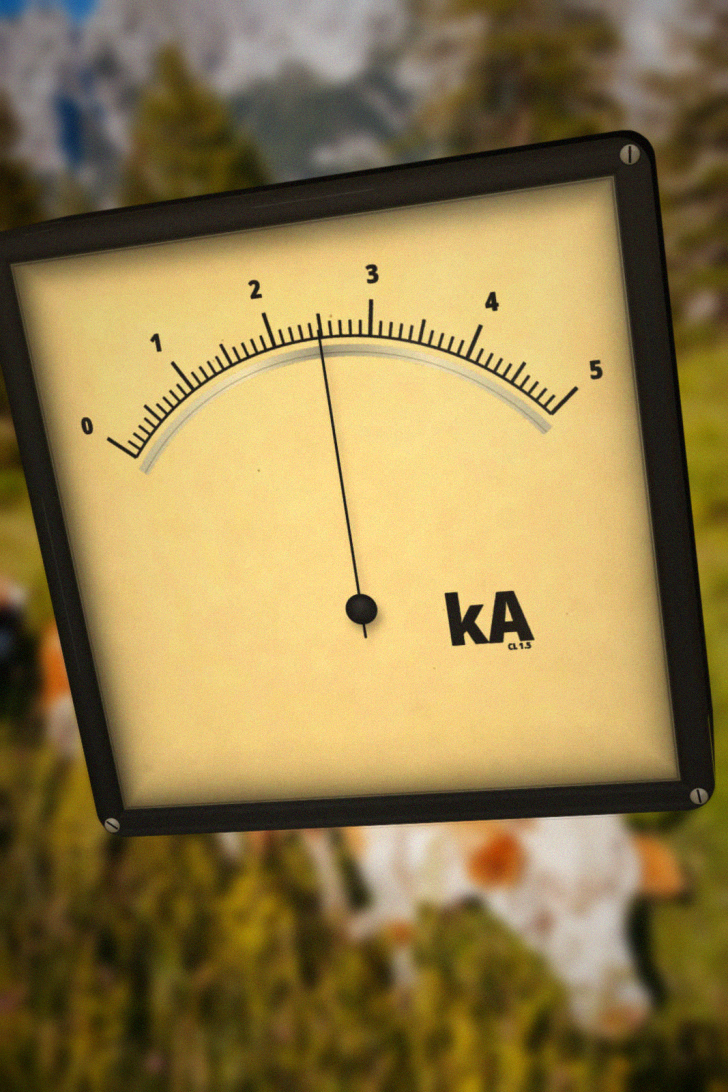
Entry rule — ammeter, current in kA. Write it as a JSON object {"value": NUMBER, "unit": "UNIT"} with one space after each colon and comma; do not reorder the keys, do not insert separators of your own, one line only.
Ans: {"value": 2.5, "unit": "kA"}
